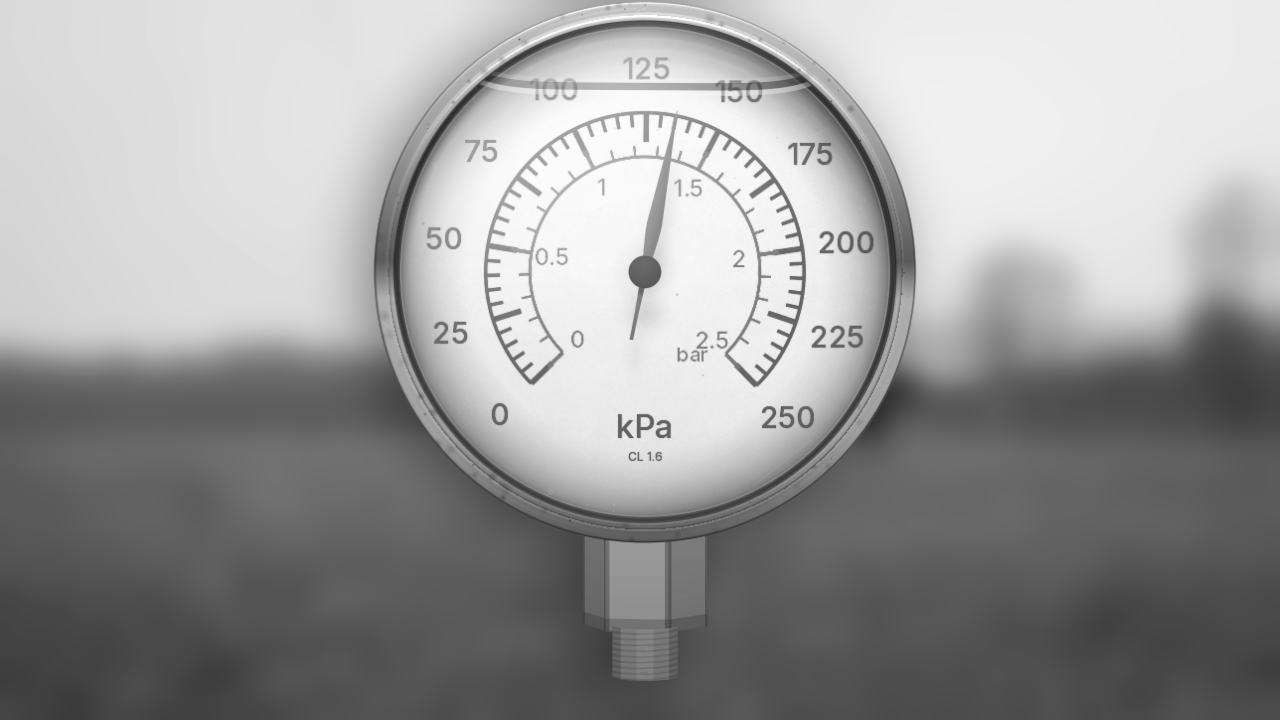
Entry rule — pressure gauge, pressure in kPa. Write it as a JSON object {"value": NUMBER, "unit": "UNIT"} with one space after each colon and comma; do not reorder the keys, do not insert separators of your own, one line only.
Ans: {"value": 135, "unit": "kPa"}
